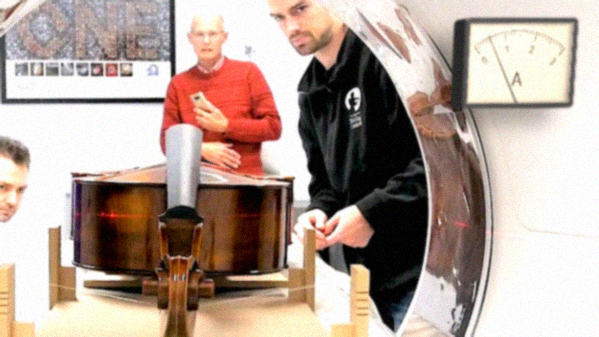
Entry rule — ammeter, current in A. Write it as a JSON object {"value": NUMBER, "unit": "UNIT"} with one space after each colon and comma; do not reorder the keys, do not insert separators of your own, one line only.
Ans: {"value": 0.5, "unit": "A"}
